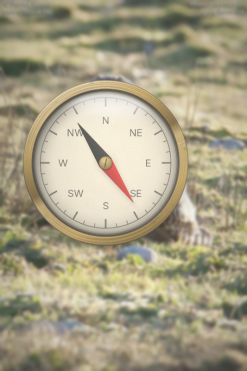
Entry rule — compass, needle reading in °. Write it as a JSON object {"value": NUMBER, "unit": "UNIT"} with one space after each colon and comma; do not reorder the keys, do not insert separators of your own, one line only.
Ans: {"value": 145, "unit": "°"}
